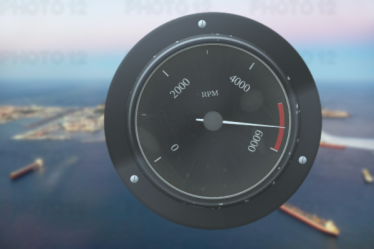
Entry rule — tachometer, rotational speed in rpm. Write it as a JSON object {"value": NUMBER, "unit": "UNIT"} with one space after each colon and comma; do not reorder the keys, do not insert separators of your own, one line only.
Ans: {"value": 5500, "unit": "rpm"}
